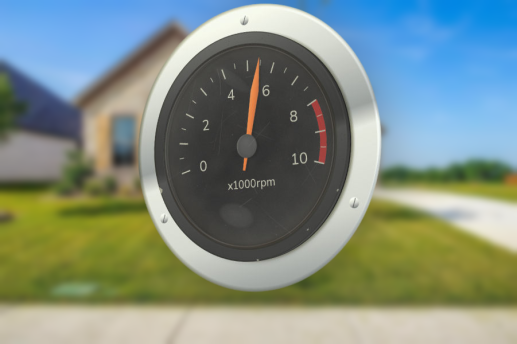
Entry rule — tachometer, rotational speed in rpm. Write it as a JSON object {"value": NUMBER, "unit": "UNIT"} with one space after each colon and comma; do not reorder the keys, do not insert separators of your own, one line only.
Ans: {"value": 5500, "unit": "rpm"}
